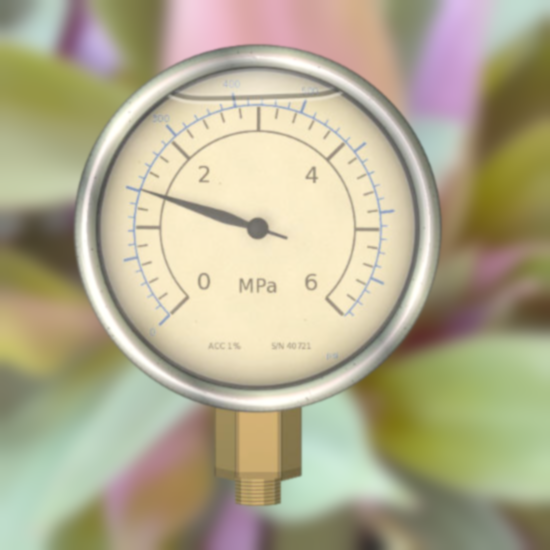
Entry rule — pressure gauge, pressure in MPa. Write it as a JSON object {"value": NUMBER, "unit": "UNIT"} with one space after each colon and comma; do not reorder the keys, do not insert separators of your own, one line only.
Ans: {"value": 1.4, "unit": "MPa"}
